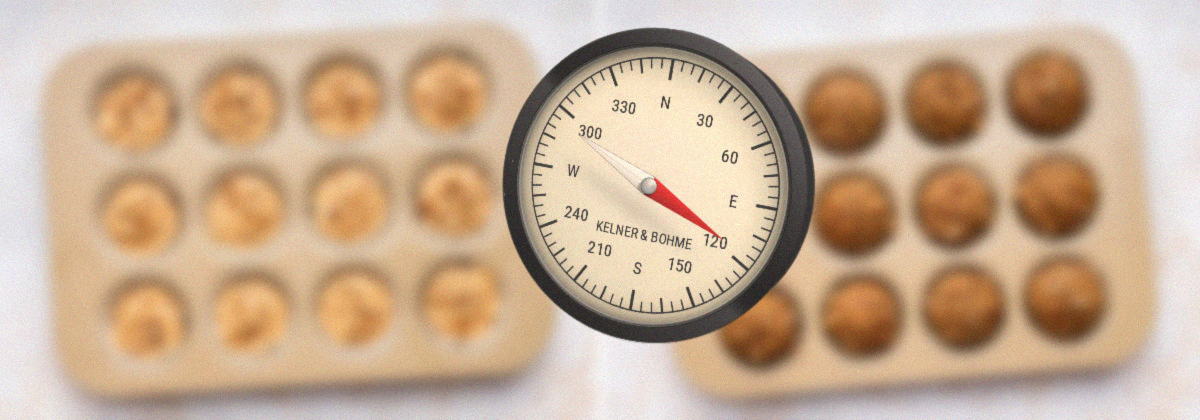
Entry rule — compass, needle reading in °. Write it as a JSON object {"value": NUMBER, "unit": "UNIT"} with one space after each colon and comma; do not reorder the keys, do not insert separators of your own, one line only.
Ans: {"value": 115, "unit": "°"}
